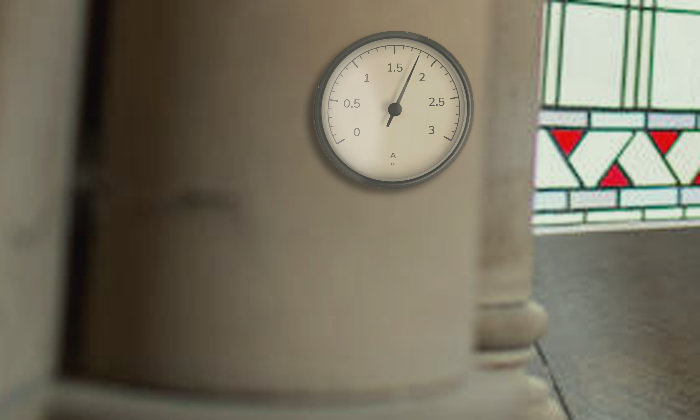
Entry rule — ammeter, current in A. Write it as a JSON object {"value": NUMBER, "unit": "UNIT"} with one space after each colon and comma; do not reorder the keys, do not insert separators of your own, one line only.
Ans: {"value": 1.8, "unit": "A"}
